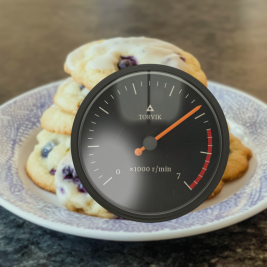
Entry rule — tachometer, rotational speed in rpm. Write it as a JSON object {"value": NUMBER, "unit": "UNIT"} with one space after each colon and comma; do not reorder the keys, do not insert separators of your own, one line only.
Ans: {"value": 4800, "unit": "rpm"}
